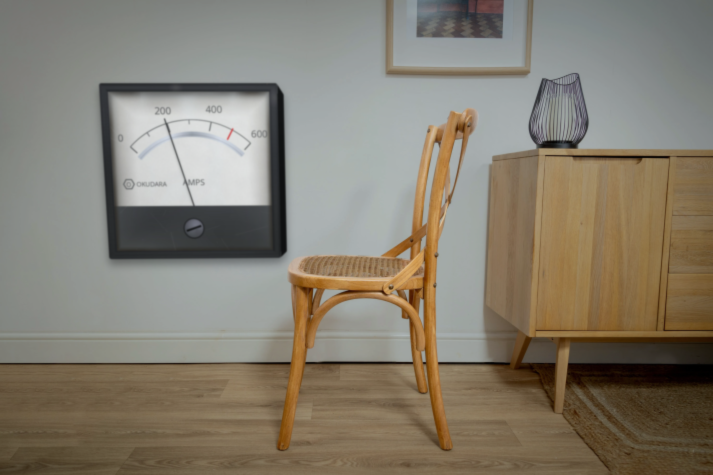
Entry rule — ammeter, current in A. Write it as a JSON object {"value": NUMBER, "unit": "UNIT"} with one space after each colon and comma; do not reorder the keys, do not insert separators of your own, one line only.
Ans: {"value": 200, "unit": "A"}
